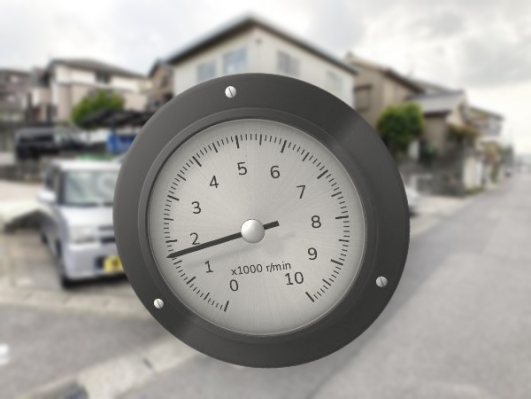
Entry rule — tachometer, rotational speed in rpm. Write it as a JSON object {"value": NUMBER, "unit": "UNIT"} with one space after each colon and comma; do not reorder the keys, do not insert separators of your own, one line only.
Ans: {"value": 1700, "unit": "rpm"}
